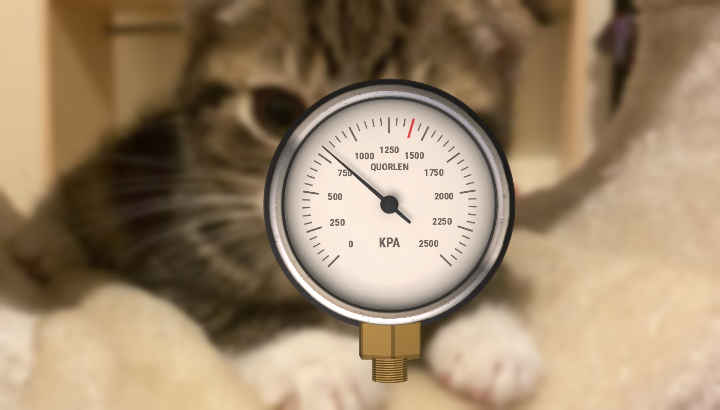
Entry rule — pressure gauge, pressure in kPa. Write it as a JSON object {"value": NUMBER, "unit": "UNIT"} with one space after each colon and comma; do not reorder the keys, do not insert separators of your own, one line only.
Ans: {"value": 800, "unit": "kPa"}
